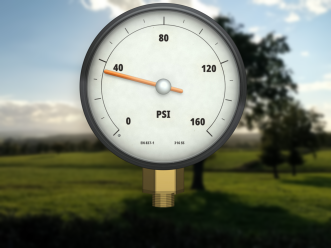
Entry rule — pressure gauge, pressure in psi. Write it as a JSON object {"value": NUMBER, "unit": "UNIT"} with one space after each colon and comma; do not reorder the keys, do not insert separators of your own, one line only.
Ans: {"value": 35, "unit": "psi"}
